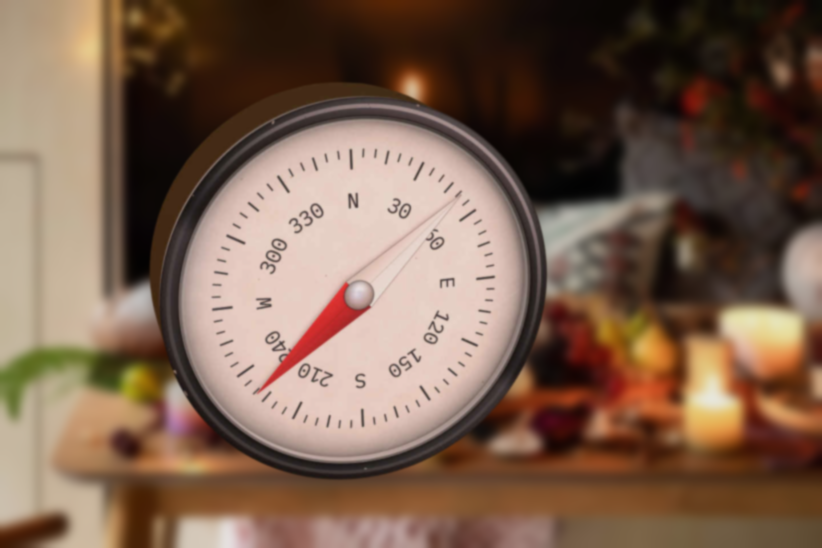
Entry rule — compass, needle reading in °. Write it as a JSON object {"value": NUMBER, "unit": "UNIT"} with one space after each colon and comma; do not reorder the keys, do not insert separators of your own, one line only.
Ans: {"value": 230, "unit": "°"}
